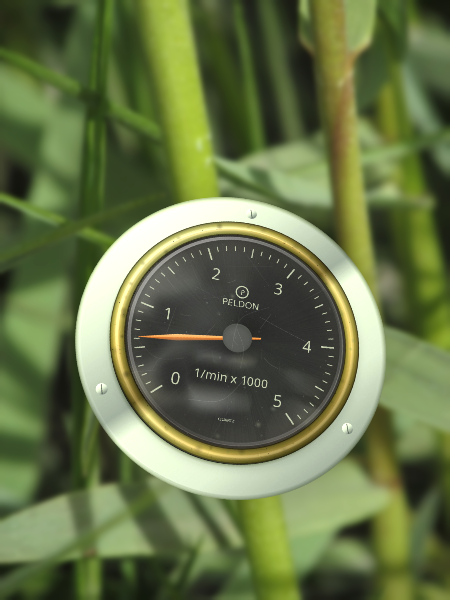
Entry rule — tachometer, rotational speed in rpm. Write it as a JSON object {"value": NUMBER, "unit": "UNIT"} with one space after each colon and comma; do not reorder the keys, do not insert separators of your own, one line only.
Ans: {"value": 600, "unit": "rpm"}
